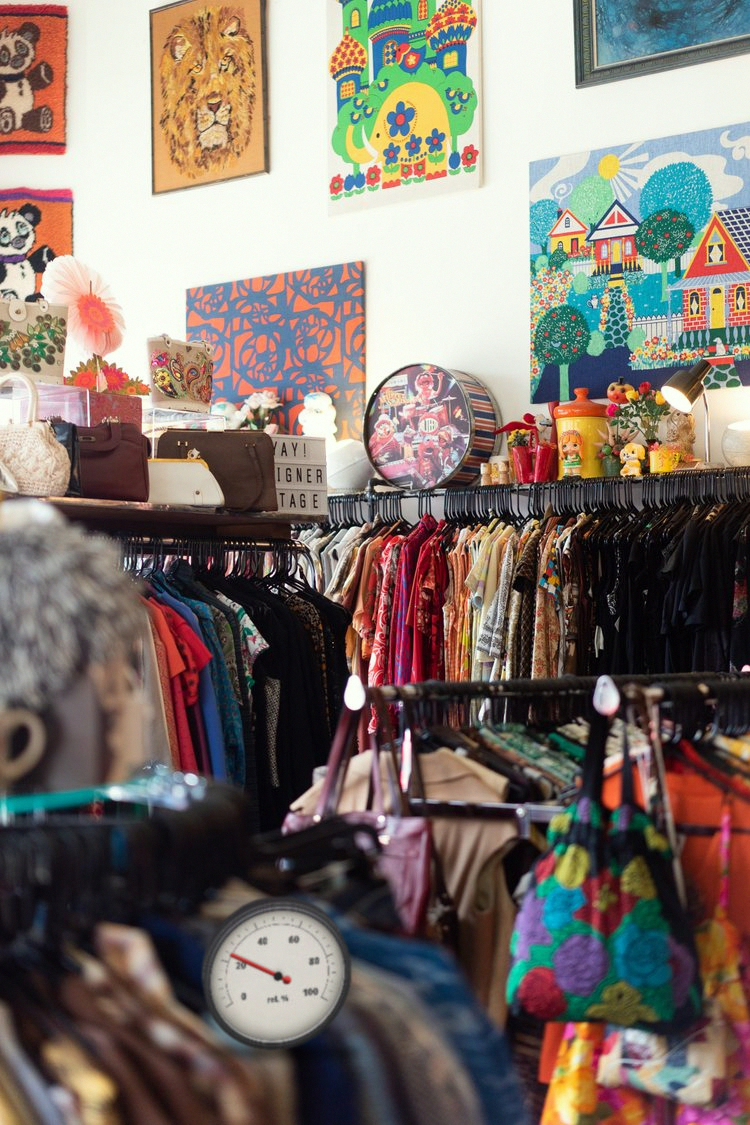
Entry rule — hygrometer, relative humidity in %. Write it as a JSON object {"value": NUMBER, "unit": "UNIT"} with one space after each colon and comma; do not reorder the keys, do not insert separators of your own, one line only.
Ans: {"value": 24, "unit": "%"}
